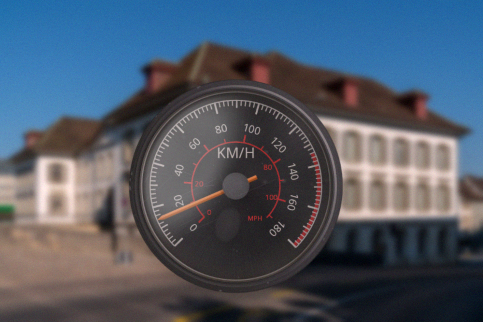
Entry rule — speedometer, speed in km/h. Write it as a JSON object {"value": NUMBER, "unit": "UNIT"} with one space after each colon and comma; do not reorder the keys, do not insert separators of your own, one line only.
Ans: {"value": 14, "unit": "km/h"}
